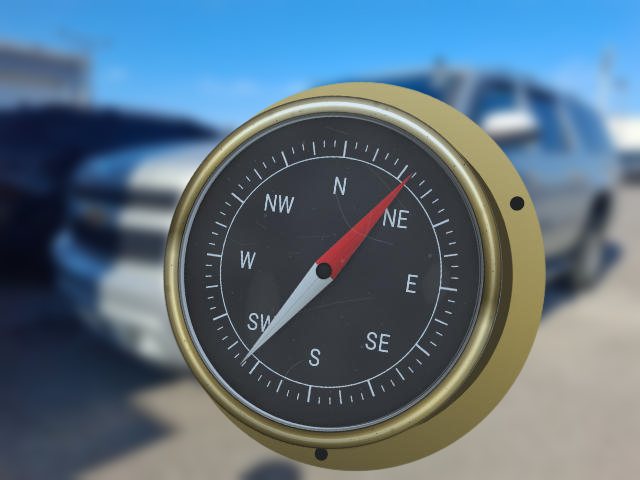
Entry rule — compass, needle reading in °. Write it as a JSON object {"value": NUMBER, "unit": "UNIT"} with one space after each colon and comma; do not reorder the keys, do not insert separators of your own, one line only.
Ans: {"value": 35, "unit": "°"}
